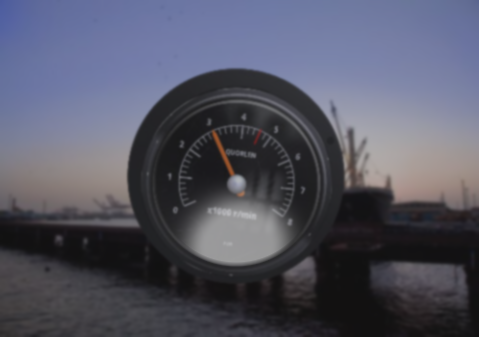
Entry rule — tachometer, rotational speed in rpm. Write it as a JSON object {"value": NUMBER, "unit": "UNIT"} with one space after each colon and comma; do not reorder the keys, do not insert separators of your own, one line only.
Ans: {"value": 3000, "unit": "rpm"}
